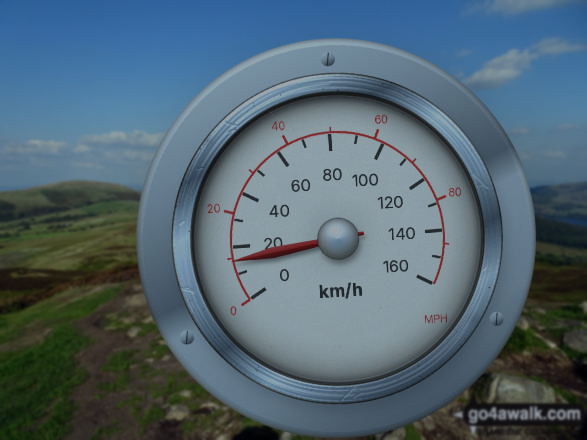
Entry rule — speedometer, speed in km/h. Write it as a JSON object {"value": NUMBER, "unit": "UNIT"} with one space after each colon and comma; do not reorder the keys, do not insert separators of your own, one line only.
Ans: {"value": 15, "unit": "km/h"}
